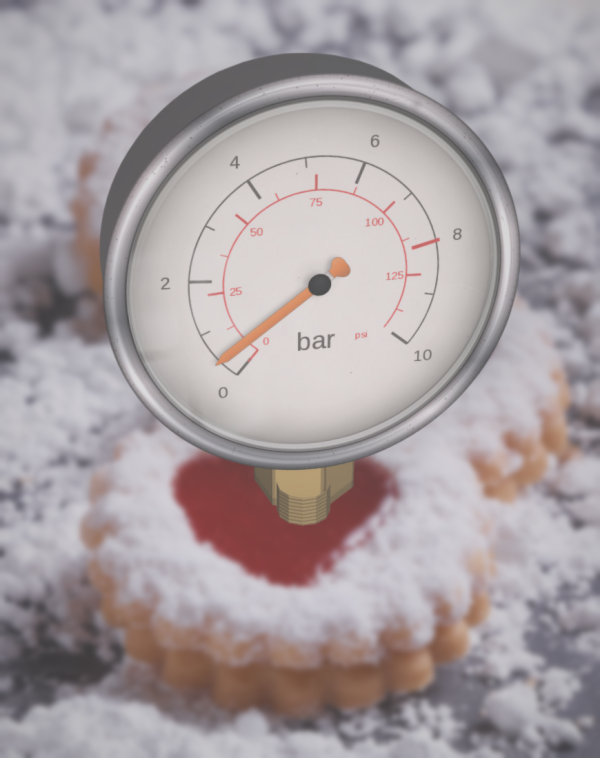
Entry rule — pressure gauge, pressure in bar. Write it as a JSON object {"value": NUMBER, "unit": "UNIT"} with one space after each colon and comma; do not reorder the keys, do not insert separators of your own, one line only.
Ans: {"value": 0.5, "unit": "bar"}
